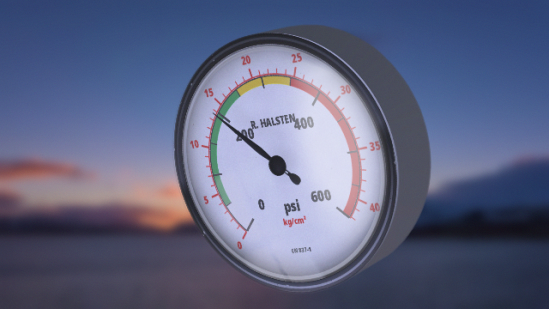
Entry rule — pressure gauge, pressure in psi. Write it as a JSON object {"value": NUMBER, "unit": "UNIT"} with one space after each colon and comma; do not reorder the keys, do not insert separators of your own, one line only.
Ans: {"value": 200, "unit": "psi"}
